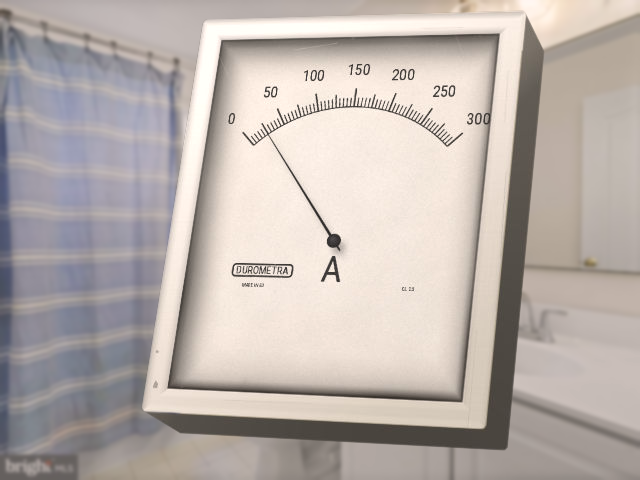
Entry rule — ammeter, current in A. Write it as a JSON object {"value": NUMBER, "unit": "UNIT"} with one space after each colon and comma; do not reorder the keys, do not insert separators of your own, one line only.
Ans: {"value": 25, "unit": "A"}
